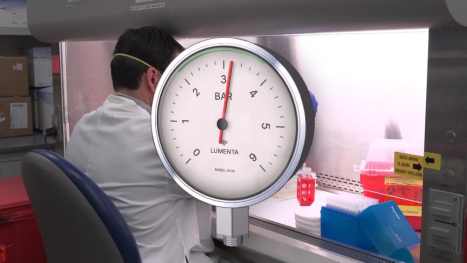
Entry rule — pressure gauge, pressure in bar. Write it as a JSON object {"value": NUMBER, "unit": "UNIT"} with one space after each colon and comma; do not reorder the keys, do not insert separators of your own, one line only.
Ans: {"value": 3.2, "unit": "bar"}
